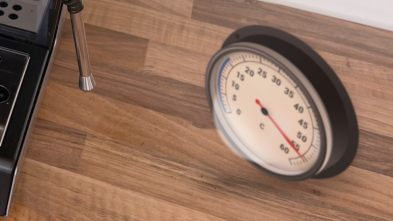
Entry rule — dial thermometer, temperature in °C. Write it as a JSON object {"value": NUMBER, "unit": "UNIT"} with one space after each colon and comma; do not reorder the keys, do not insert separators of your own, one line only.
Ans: {"value": 55, "unit": "°C"}
